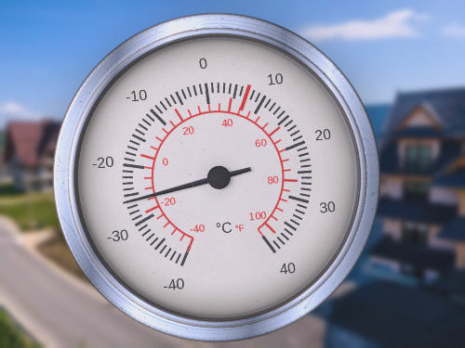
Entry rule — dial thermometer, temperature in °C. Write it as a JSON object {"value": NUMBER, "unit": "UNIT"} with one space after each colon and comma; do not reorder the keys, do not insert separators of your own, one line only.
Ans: {"value": -26, "unit": "°C"}
